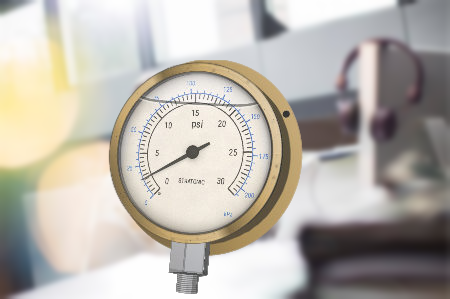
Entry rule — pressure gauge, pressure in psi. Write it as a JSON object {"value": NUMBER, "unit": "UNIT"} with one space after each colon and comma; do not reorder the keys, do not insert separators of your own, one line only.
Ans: {"value": 2, "unit": "psi"}
